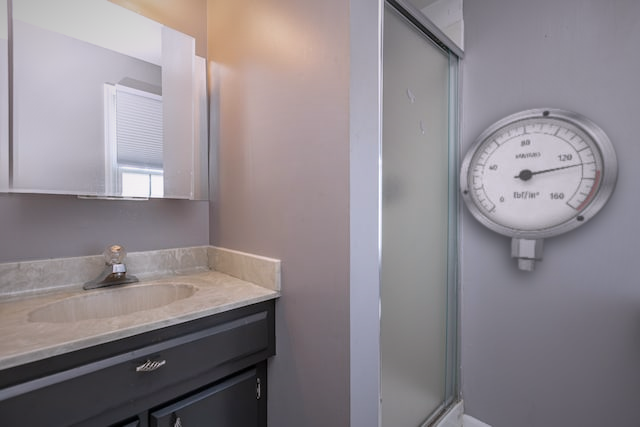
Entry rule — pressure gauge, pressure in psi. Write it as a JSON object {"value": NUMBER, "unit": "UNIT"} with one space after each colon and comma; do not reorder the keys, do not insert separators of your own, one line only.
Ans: {"value": 130, "unit": "psi"}
